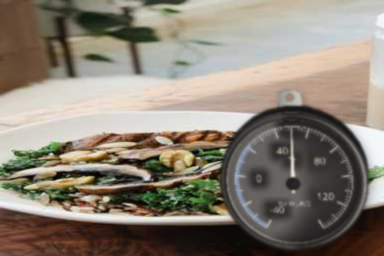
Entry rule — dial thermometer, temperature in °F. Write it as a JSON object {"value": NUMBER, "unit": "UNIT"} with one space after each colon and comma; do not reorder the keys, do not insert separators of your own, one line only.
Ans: {"value": 50, "unit": "°F"}
